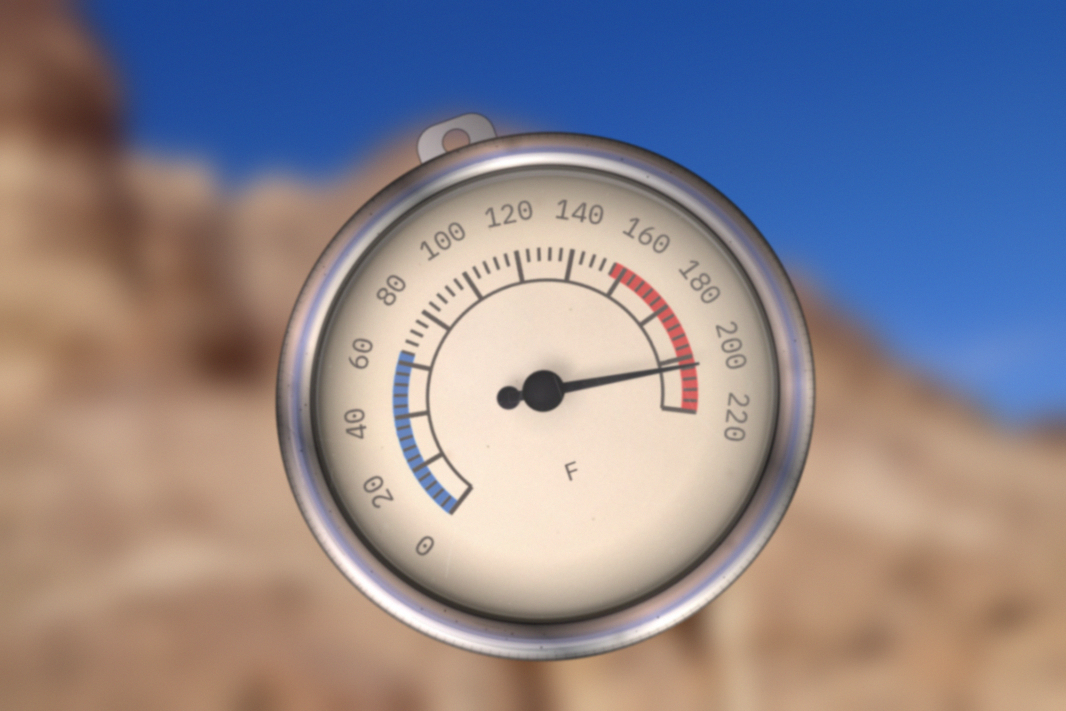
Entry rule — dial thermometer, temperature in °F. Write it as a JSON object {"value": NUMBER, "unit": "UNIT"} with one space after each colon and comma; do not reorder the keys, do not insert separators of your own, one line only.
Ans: {"value": 204, "unit": "°F"}
